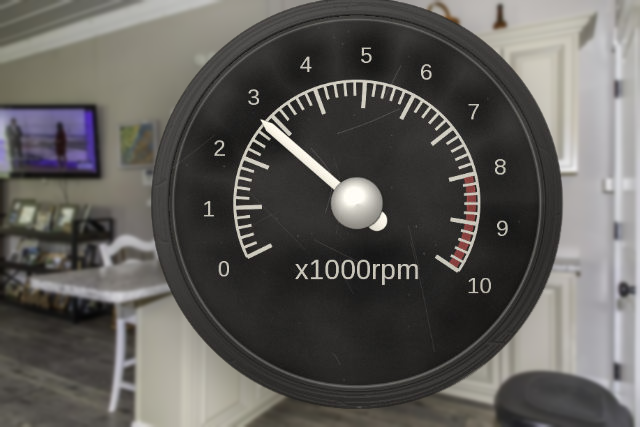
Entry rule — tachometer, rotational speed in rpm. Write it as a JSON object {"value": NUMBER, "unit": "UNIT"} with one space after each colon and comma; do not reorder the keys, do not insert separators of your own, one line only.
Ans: {"value": 2800, "unit": "rpm"}
